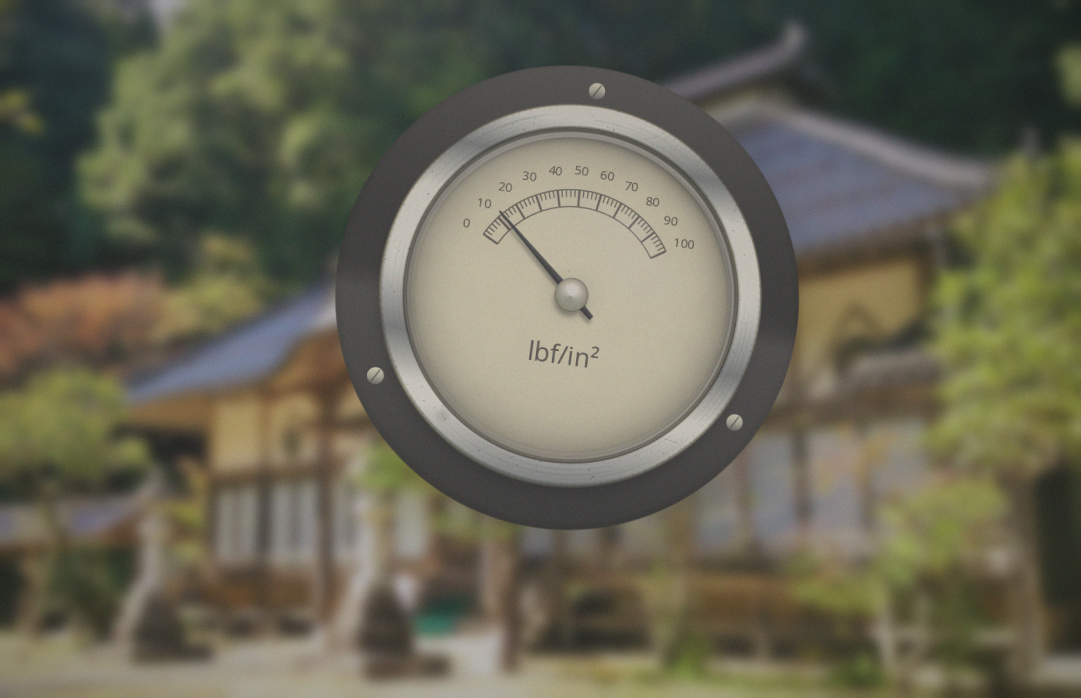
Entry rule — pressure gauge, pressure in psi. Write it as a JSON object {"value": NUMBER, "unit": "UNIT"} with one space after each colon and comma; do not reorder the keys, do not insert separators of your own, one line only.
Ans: {"value": 12, "unit": "psi"}
